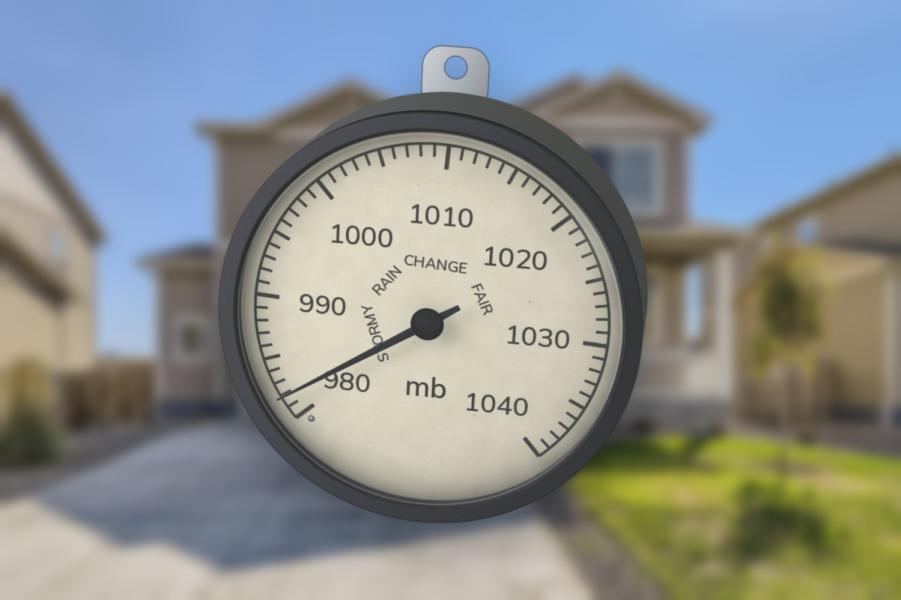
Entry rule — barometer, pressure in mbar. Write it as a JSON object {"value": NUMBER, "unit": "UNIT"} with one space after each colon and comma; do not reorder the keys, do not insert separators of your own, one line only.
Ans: {"value": 982, "unit": "mbar"}
